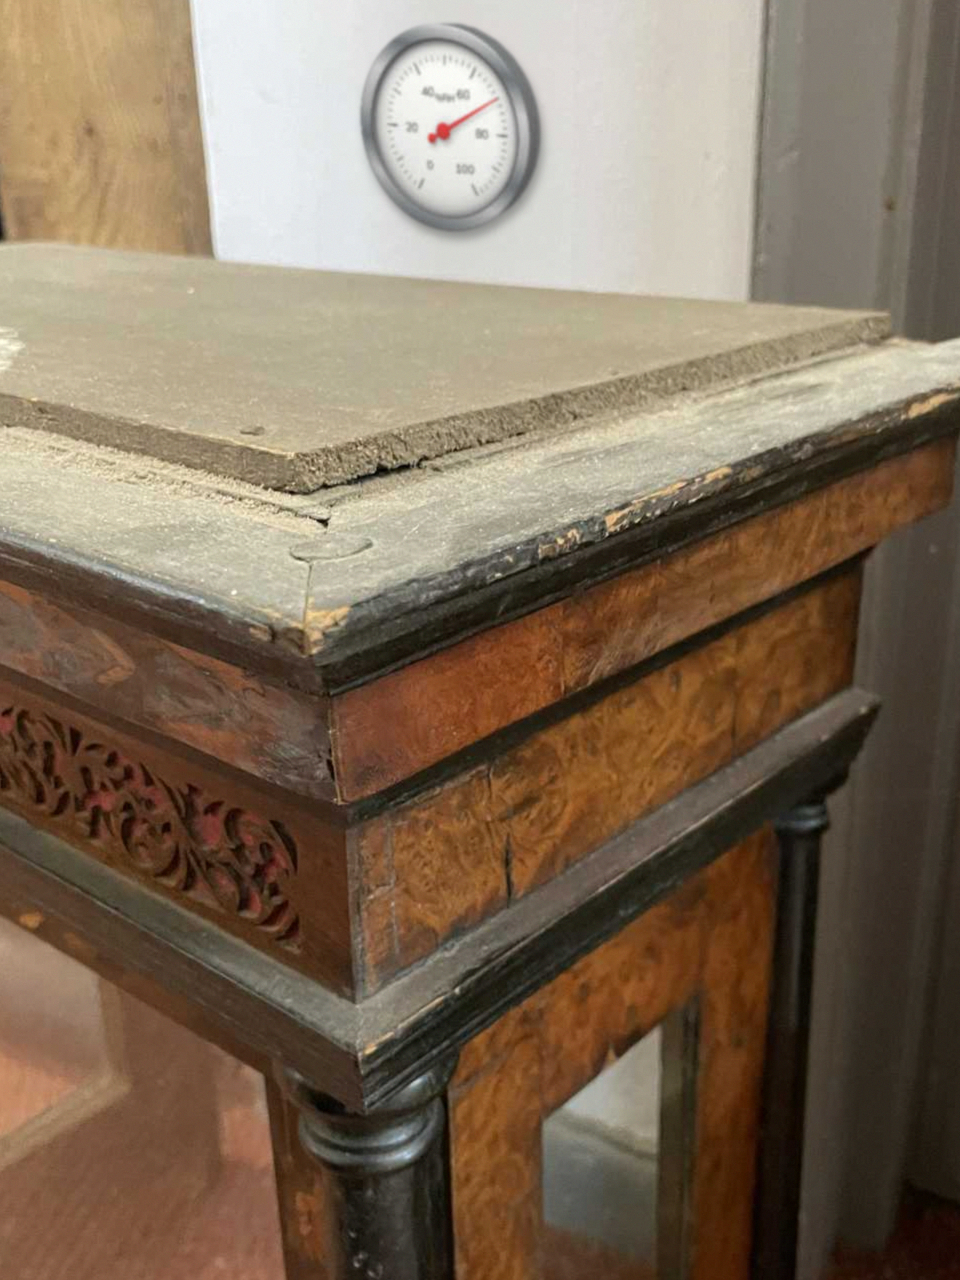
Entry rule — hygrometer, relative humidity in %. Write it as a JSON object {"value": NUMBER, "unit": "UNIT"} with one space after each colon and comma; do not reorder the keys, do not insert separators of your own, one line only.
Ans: {"value": 70, "unit": "%"}
